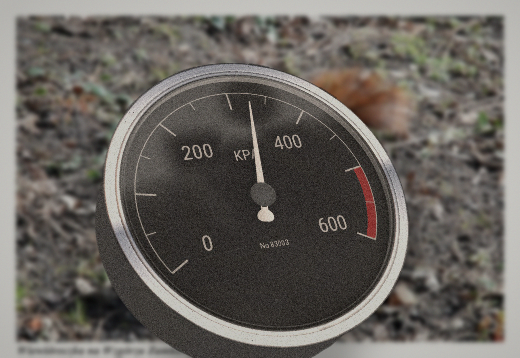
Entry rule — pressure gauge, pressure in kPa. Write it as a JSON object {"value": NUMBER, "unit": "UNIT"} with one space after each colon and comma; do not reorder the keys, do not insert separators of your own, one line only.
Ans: {"value": 325, "unit": "kPa"}
